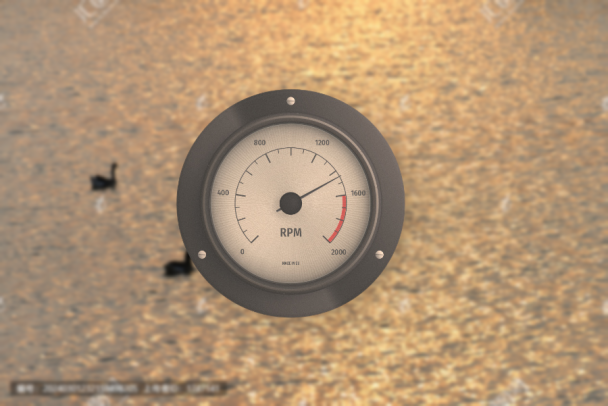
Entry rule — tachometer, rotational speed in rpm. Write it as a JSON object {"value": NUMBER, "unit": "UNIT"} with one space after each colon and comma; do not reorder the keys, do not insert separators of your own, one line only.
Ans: {"value": 1450, "unit": "rpm"}
